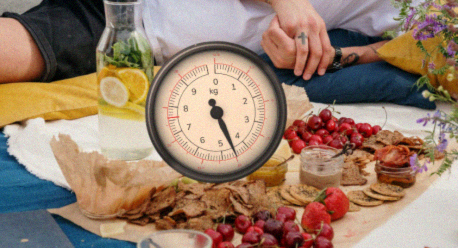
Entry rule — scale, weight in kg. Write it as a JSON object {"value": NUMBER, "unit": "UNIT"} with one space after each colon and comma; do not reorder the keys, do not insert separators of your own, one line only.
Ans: {"value": 4.5, "unit": "kg"}
